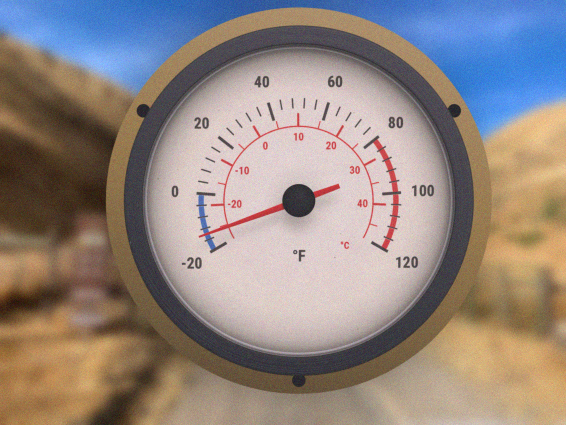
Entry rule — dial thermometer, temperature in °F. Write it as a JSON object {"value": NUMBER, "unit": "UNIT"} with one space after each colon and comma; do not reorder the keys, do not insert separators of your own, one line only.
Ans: {"value": -14, "unit": "°F"}
